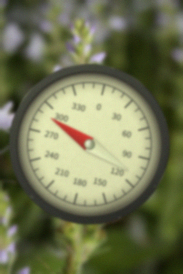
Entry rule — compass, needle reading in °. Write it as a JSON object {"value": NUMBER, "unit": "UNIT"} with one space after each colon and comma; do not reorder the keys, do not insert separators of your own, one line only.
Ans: {"value": 290, "unit": "°"}
